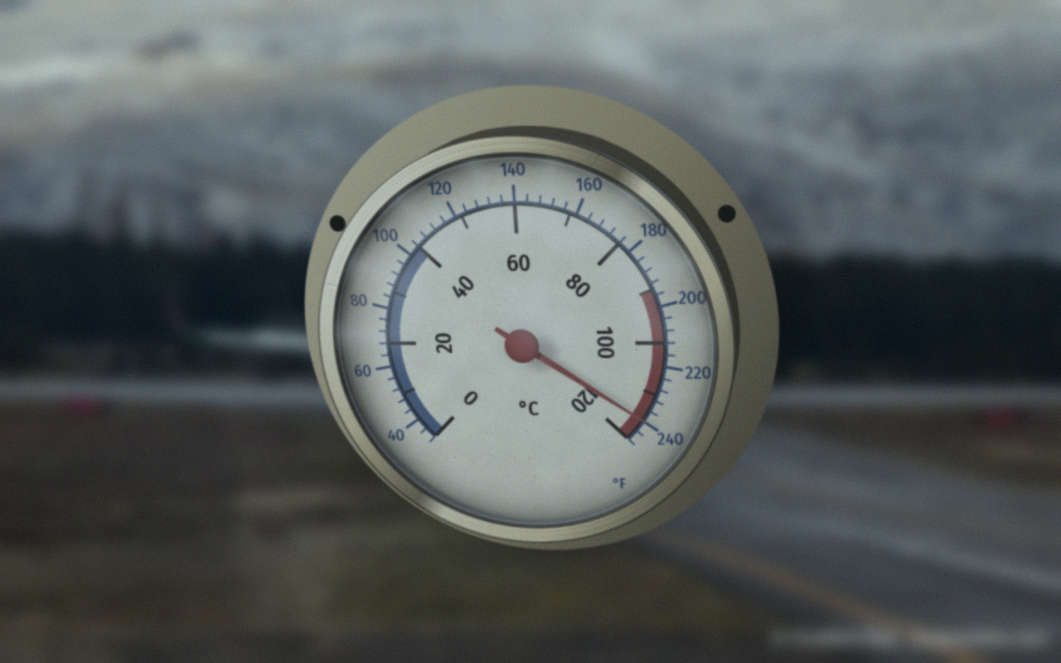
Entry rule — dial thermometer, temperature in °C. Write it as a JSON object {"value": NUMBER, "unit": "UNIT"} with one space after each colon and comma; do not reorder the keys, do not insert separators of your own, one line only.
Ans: {"value": 115, "unit": "°C"}
